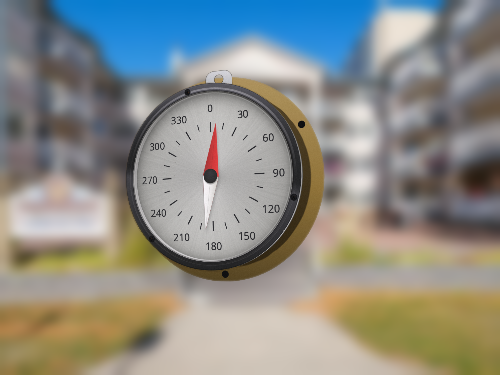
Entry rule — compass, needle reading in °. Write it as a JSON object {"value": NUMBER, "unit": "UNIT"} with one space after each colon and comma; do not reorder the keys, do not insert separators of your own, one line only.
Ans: {"value": 7.5, "unit": "°"}
